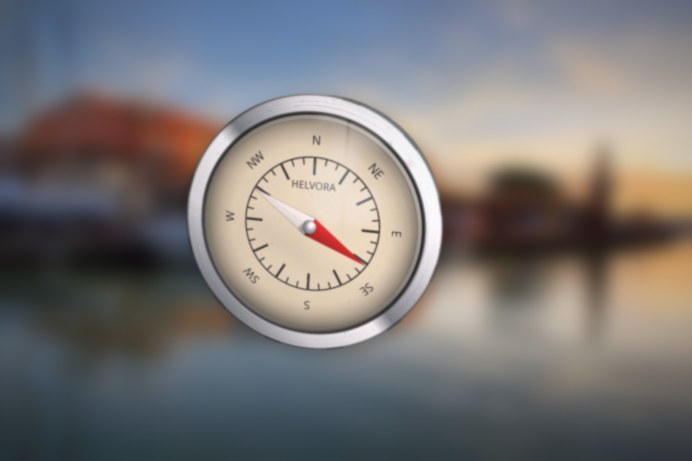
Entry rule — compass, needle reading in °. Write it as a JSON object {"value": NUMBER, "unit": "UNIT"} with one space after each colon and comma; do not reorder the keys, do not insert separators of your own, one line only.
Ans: {"value": 120, "unit": "°"}
